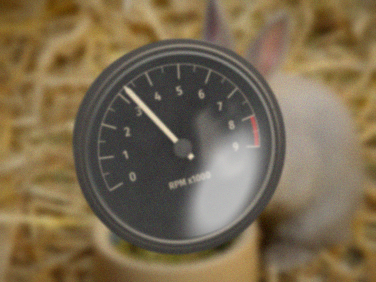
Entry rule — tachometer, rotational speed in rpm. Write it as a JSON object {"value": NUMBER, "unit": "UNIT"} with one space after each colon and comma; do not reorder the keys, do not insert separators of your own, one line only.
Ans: {"value": 3250, "unit": "rpm"}
